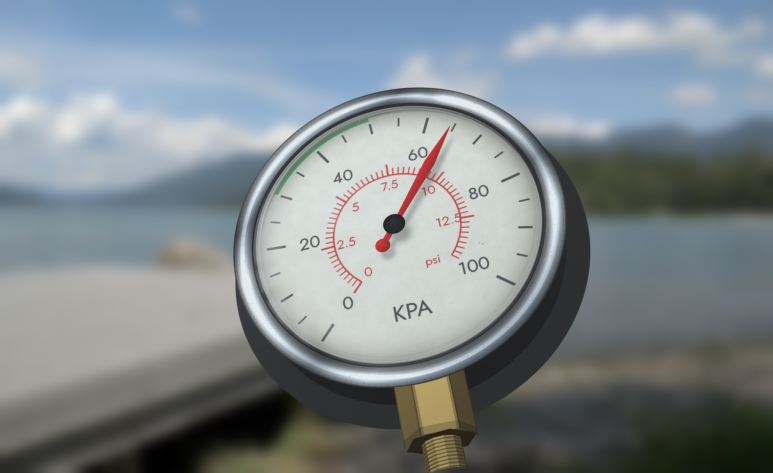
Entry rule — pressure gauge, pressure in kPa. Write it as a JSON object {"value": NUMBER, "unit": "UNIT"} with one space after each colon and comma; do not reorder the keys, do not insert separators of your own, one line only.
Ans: {"value": 65, "unit": "kPa"}
